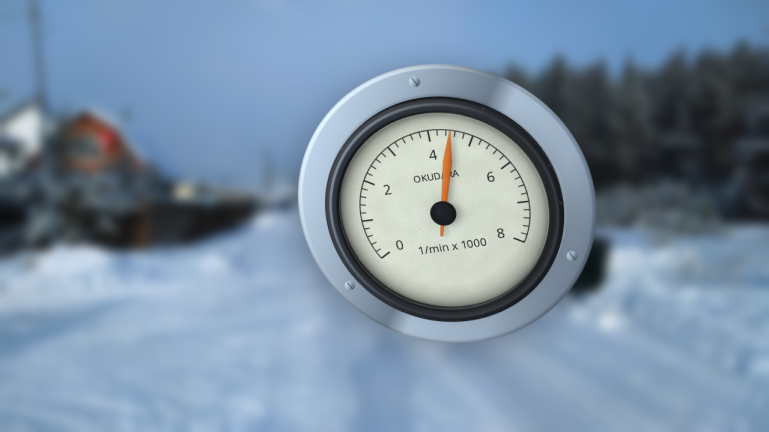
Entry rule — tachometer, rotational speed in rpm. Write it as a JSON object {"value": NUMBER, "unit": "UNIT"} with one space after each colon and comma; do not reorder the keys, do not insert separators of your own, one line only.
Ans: {"value": 4500, "unit": "rpm"}
